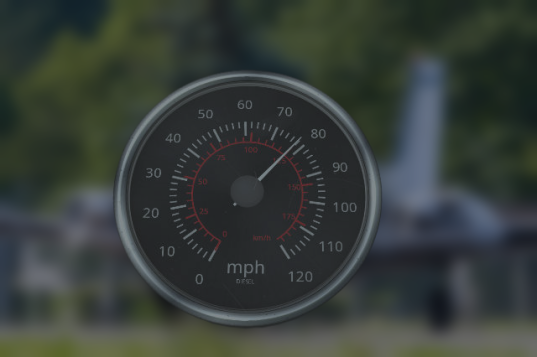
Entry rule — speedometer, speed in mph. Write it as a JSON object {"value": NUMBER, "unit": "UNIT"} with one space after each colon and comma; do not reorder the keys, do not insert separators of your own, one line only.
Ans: {"value": 78, "unit": "mph"}
